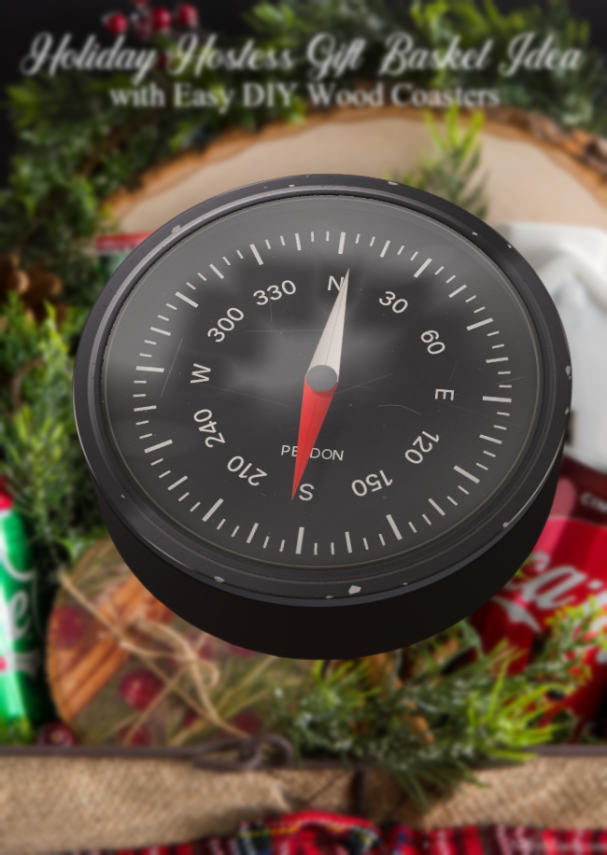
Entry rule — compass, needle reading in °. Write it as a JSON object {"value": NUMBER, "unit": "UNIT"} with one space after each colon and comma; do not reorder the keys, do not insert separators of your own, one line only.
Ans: {"value": 185, "unit": "°"}
